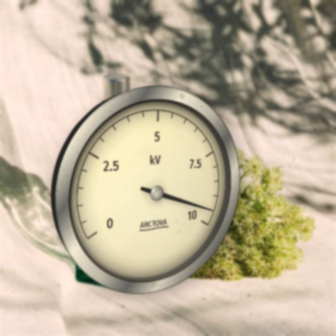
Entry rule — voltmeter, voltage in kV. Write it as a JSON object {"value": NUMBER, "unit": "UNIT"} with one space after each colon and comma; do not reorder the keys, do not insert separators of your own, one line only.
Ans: {"value": 9.5, "unit": "kV"}
